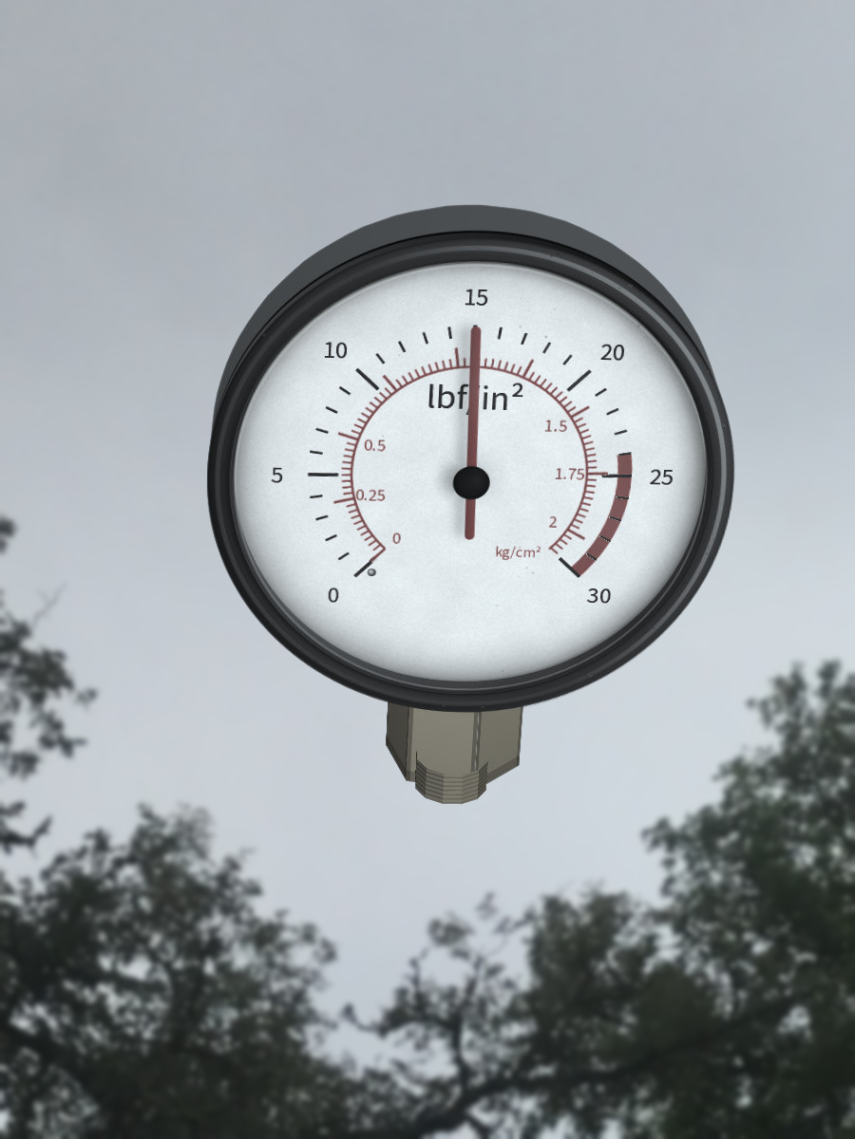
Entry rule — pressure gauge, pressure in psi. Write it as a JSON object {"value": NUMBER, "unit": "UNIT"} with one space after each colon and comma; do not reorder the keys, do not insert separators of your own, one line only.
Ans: {"value": 15, "unit": "psi"}
